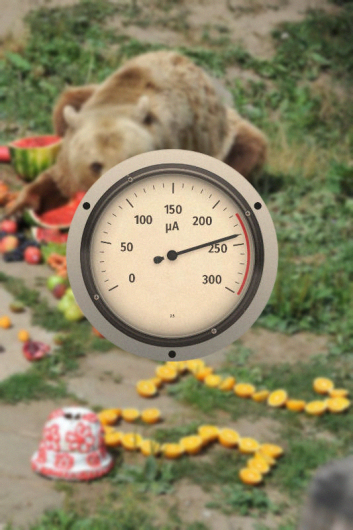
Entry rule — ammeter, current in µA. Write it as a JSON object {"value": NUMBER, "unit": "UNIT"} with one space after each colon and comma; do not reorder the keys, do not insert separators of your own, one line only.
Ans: {"value": 240, "unit": "µA"}
